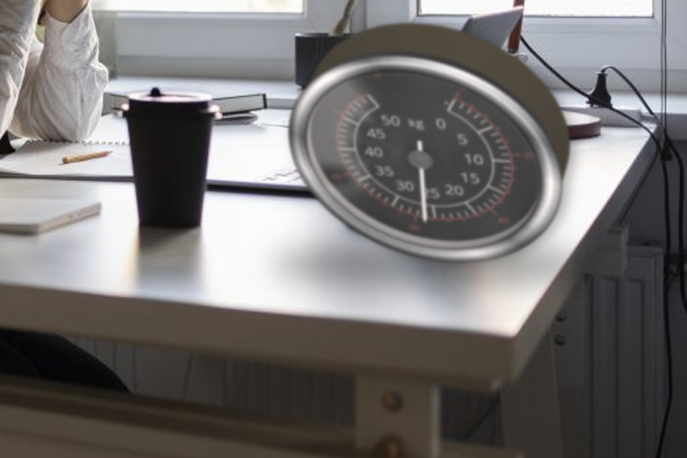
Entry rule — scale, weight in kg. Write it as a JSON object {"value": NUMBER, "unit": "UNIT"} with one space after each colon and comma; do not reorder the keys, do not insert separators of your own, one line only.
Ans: {"value": 26, "unit": "kg"}
